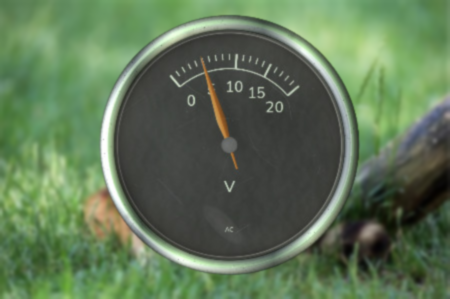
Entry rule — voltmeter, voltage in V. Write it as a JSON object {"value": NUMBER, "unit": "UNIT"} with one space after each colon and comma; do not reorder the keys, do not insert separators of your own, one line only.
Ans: {"value": 5, "unit": "V"}
